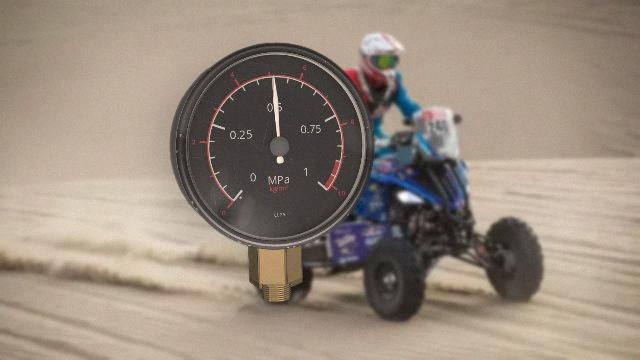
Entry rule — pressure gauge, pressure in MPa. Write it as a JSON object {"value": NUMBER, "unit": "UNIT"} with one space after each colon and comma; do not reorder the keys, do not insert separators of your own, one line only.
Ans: {"value": 0.5, "unit": "MPa"}
